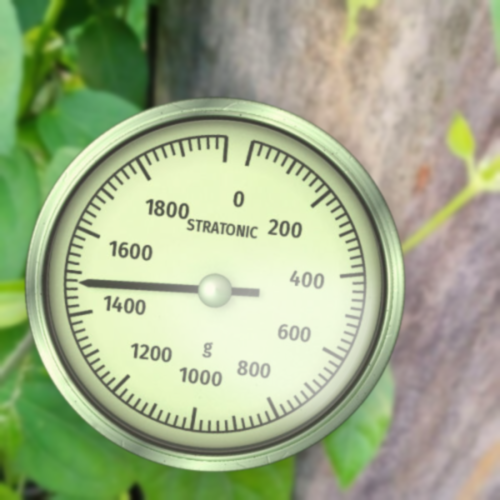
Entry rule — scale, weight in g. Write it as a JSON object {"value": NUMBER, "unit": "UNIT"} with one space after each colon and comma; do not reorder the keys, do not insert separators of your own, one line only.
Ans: {"value": 1480, "unit": "g"}
